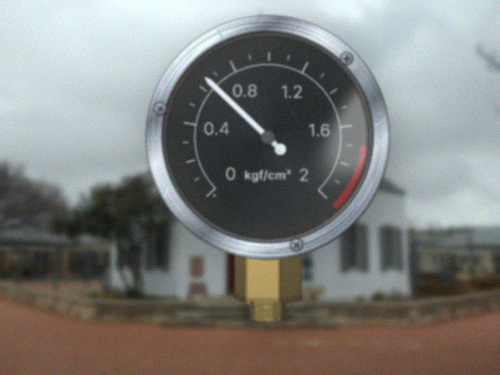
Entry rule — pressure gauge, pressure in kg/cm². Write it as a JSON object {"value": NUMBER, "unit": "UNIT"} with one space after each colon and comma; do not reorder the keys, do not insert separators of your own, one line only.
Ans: {"value": 0.65, "unit": "kg/cm²"}
